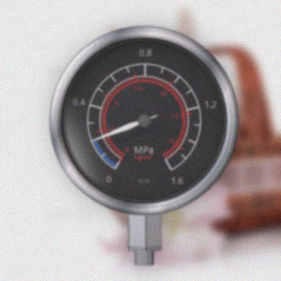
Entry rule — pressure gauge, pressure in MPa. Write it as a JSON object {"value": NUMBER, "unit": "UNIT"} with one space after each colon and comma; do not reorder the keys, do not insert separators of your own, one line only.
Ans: {"value": 0.2, "unit": "MPa"}
